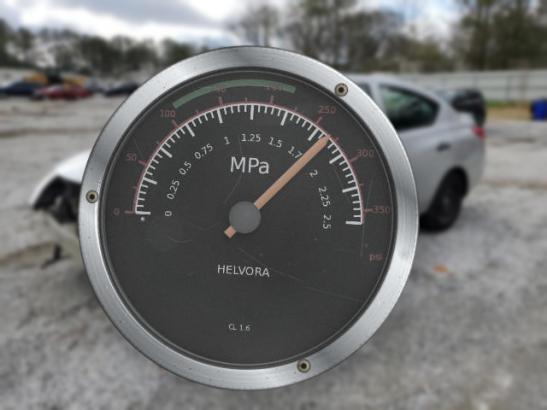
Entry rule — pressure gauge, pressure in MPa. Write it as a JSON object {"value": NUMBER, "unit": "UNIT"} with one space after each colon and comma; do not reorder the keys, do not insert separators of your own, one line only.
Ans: {"value": 1.85, "unit": "MPa"}
